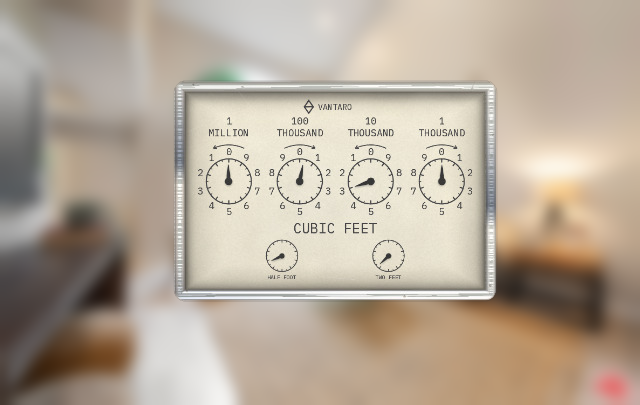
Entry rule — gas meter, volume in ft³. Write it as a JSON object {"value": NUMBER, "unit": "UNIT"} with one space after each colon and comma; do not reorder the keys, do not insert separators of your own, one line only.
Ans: {"value": 3000, "unit": "ft³"}
